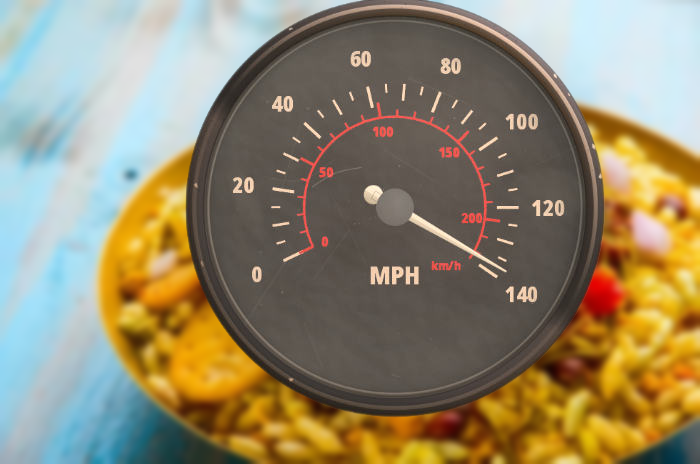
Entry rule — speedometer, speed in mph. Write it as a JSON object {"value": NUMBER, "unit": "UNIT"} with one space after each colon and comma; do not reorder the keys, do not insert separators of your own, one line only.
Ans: {"value": 137.5, "unit": "mph"}
